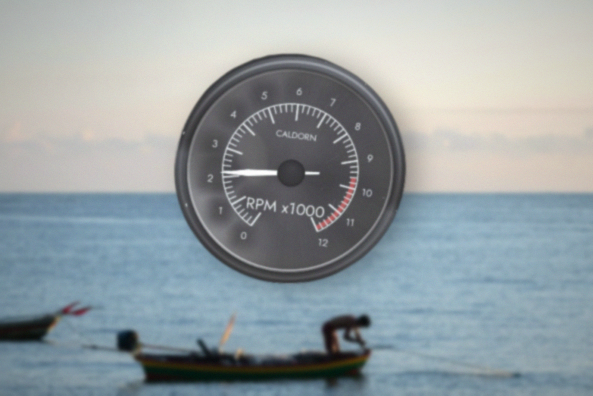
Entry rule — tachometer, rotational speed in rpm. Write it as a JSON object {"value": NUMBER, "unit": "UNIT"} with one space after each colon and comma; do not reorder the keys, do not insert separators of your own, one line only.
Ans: {"value": 2200, "unit": "rpm"}
